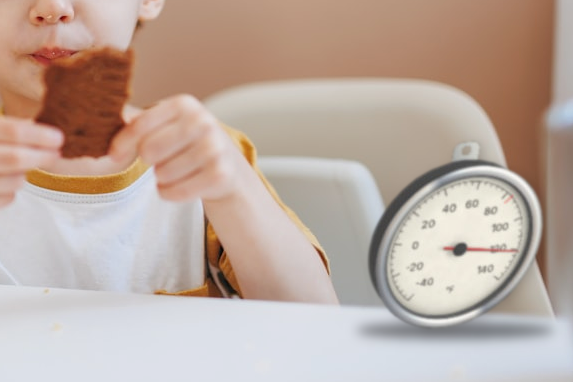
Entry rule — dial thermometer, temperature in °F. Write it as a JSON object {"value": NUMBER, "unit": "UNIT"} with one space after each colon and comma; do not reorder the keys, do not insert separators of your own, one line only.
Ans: {"value": 120, "unit": "°F"}
